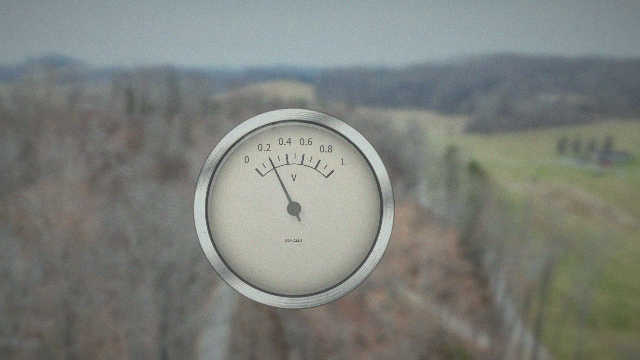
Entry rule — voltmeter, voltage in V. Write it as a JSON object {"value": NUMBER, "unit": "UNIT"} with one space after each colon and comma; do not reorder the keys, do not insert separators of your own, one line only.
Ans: {"value": 0.2, "unit": "V"}
